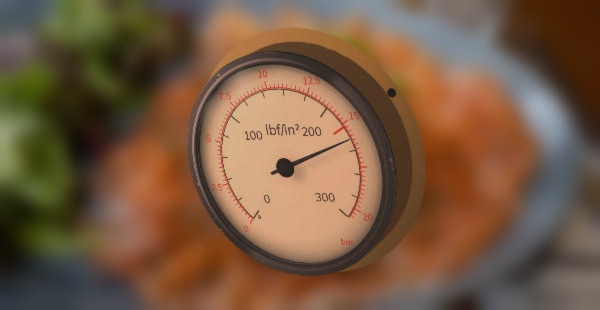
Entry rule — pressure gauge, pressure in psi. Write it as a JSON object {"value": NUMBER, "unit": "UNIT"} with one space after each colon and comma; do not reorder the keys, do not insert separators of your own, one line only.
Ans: {"value": 230, "unit": "psi"}
